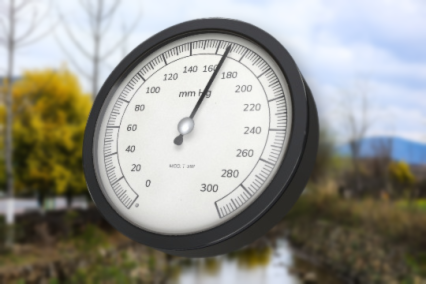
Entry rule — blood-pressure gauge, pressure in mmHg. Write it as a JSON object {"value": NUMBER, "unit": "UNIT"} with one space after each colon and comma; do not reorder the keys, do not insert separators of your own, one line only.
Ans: {"value": 170, "unit": "mmHg"}
